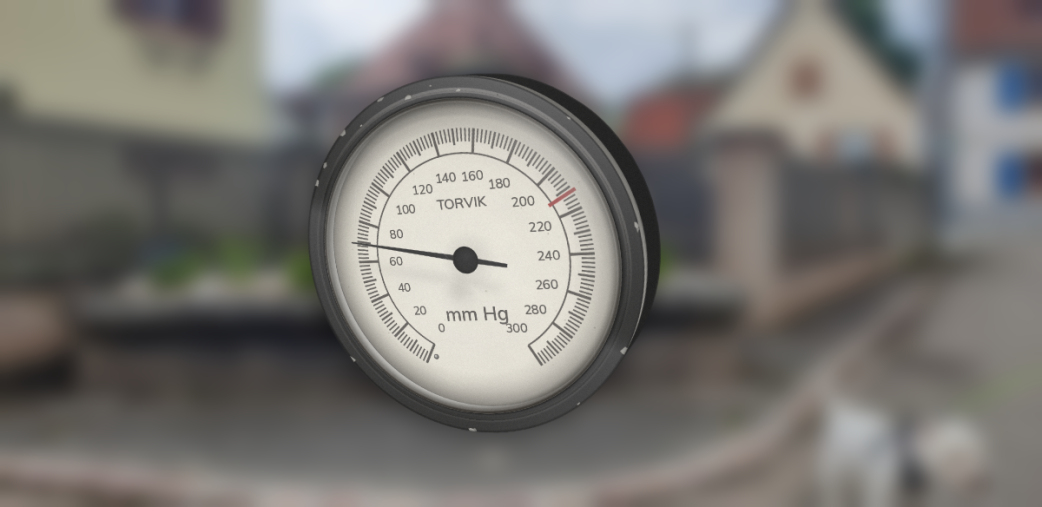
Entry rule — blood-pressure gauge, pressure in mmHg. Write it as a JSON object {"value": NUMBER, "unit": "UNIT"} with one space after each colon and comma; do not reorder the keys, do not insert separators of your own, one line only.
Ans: {"value": 70, "unit": "mmHg"}
